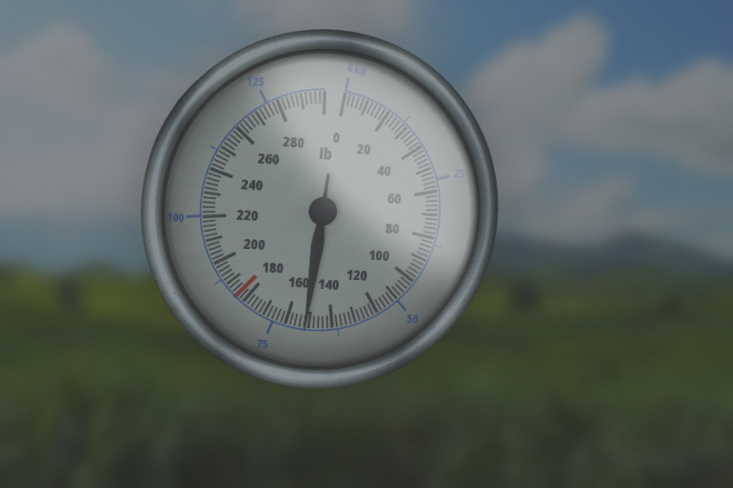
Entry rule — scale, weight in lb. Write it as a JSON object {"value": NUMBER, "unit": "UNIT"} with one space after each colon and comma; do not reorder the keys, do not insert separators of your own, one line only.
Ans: {"value": 152, "unit": "lb"}
